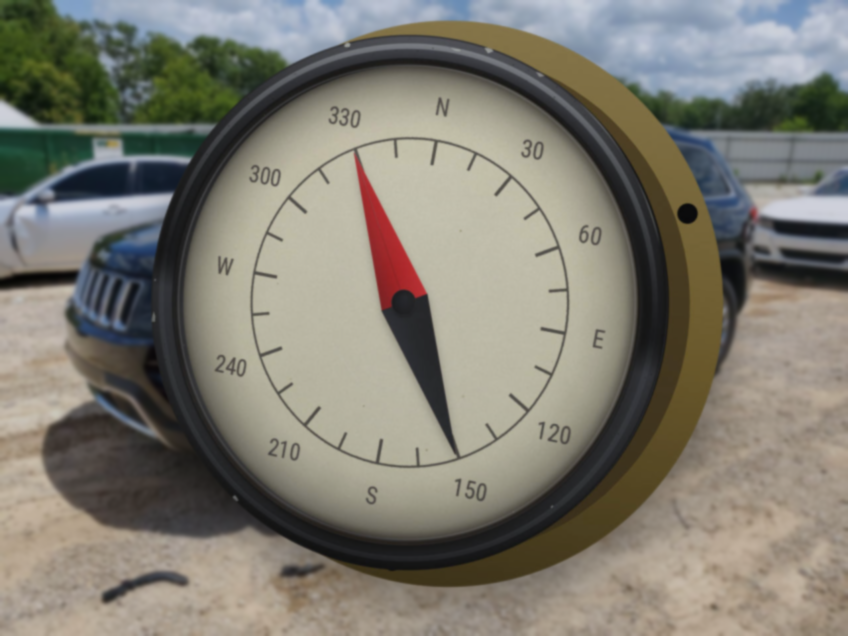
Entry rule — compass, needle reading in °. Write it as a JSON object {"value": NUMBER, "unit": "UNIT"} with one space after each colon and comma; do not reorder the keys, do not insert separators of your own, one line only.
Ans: {"value": 330, "unit": "°"}
